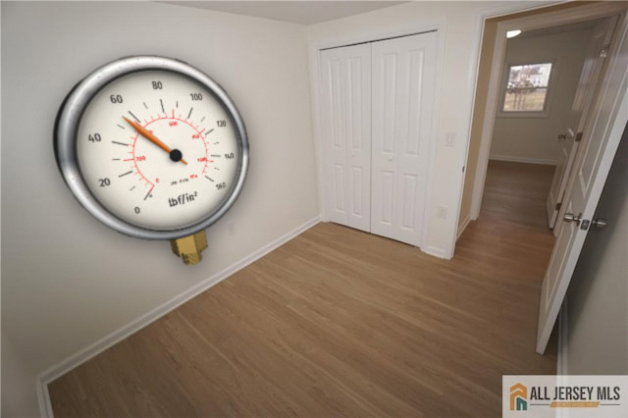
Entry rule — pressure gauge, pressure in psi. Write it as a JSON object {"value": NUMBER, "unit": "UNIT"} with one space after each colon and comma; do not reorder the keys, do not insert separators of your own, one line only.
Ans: {"value": 55, "unit": "psi"}
